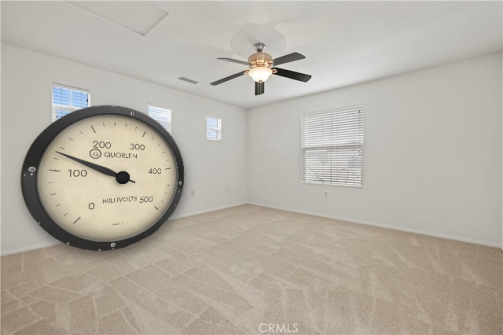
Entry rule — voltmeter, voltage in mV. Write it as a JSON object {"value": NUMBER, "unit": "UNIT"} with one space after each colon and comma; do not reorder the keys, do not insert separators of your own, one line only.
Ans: {"value": 130, "unit": "mV"}
